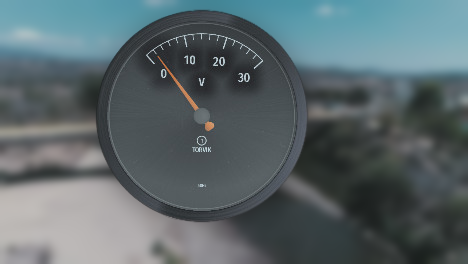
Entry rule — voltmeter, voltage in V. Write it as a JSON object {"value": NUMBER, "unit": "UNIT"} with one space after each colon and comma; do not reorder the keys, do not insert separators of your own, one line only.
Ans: {"value": 2, "unit": "V"}
